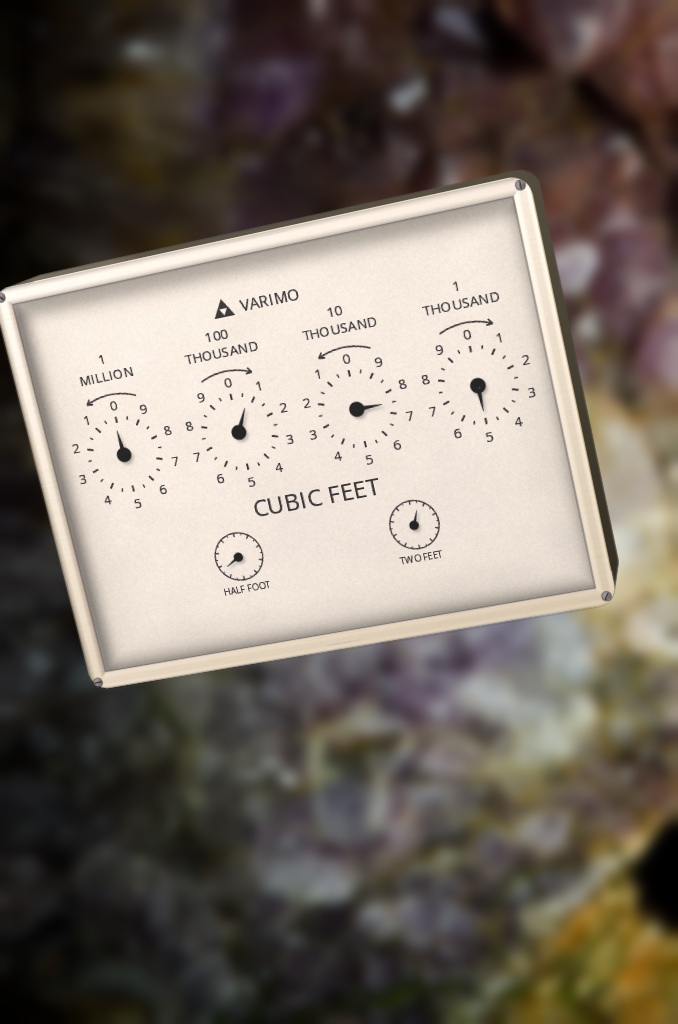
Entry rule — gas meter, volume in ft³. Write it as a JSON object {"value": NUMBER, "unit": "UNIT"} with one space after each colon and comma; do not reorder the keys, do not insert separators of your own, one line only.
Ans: {"value": 7500, "unit": "ft³"}
